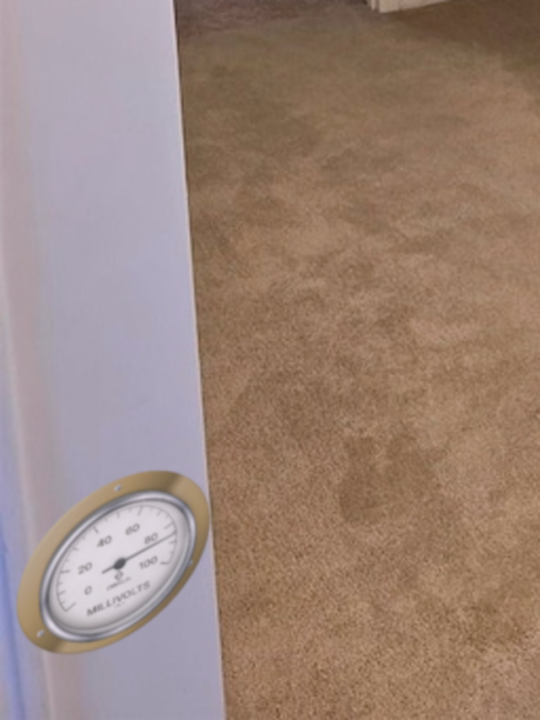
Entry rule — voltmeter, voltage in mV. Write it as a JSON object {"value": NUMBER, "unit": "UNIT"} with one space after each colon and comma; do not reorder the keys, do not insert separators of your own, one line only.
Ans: {"value": 85, "unit": "mV"}
